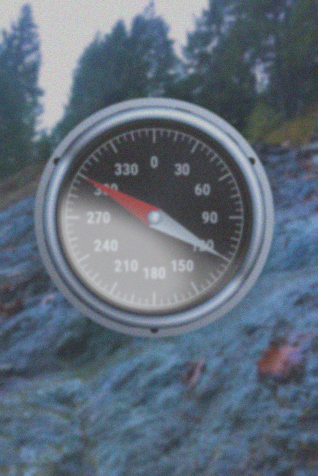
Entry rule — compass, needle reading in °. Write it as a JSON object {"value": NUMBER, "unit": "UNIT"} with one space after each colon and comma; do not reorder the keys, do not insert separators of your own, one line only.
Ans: {"value": 300, "unit": "°"}
